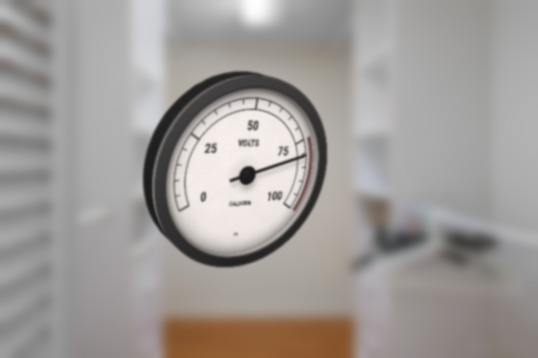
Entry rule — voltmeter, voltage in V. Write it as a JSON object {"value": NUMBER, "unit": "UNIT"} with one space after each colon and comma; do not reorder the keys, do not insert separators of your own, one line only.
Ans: {"value": 80, "unit": "V"}
